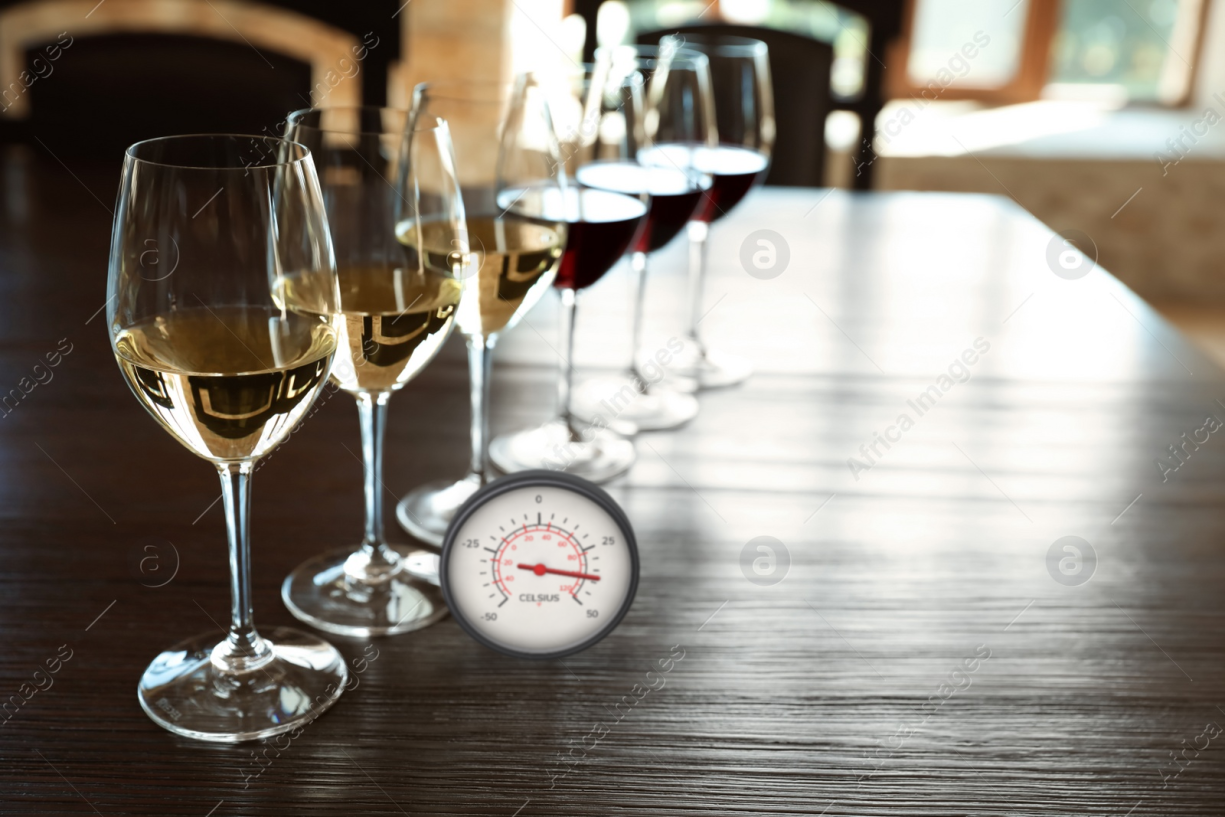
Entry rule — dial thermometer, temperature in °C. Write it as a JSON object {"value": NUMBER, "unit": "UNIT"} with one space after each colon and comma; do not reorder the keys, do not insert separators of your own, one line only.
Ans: {"value": 37.5, "unit": "°C"}
